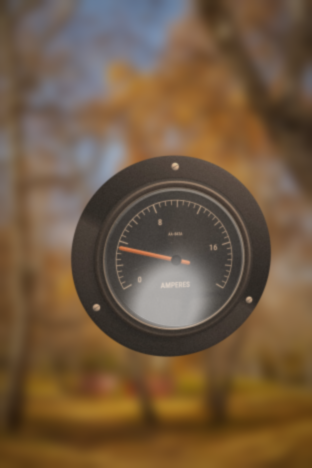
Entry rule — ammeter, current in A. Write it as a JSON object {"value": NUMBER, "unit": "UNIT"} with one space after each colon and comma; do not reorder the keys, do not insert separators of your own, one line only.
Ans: {"value": 3.5, "unit": "A"}
